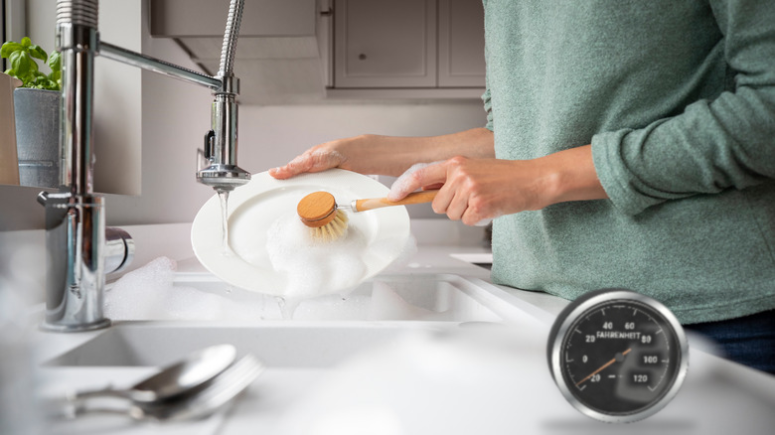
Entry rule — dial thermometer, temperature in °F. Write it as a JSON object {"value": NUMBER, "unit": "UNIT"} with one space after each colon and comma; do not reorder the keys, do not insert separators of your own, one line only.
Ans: {"value": -15, "unit": "°F"}
